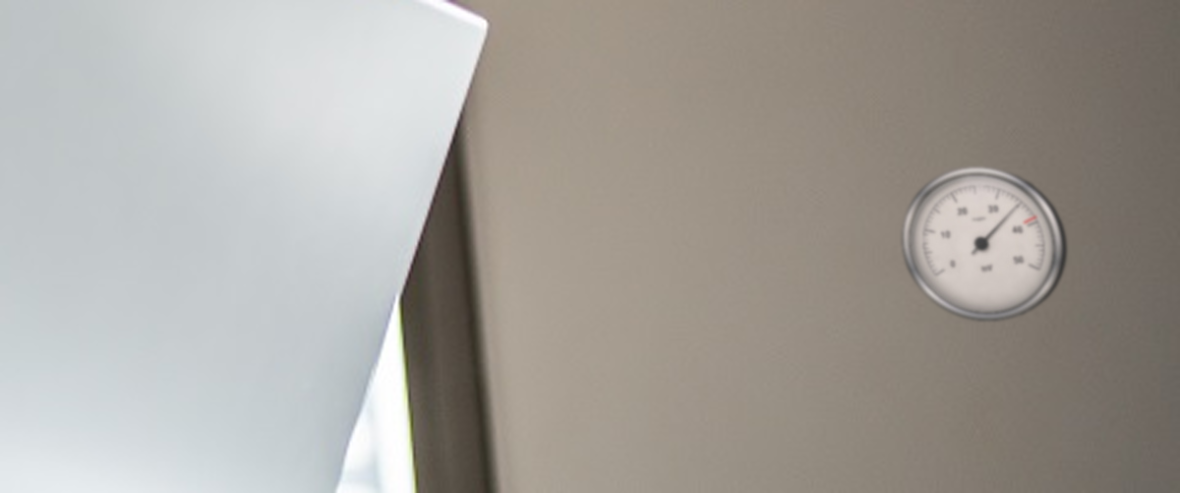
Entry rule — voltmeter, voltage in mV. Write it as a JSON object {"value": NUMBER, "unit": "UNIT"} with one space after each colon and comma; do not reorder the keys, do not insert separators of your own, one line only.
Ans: {"value": 35, "unit": "mV"}
